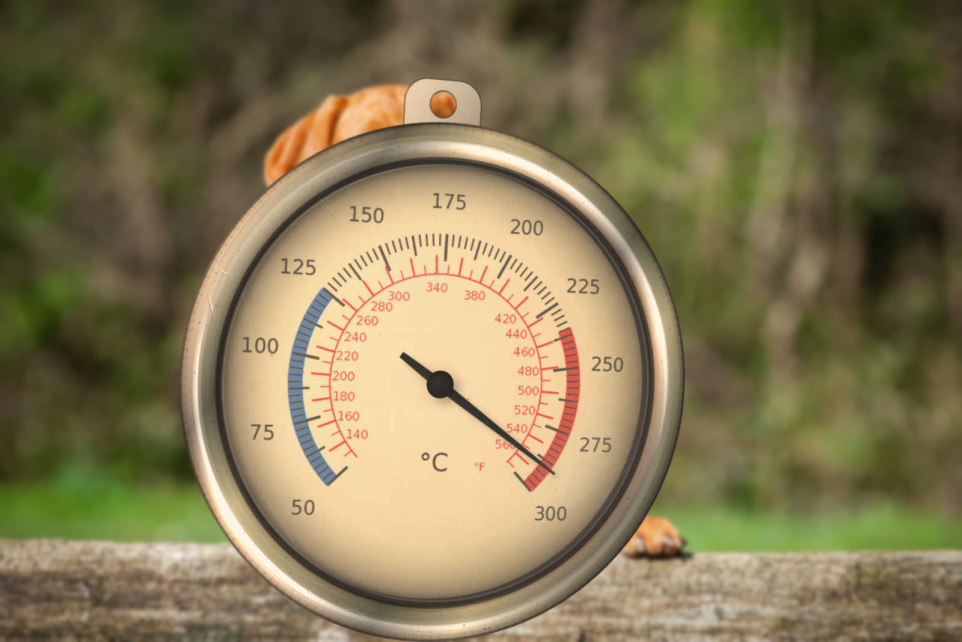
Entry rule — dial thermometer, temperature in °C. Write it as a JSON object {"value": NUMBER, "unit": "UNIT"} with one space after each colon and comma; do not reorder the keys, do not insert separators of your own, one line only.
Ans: {"value": 290, "unit": "°C"}
